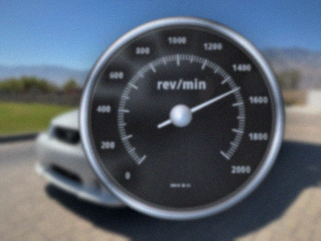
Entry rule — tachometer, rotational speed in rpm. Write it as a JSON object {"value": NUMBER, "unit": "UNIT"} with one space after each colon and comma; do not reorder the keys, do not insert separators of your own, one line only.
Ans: {"value": 1500, "unit": "rpm"}
